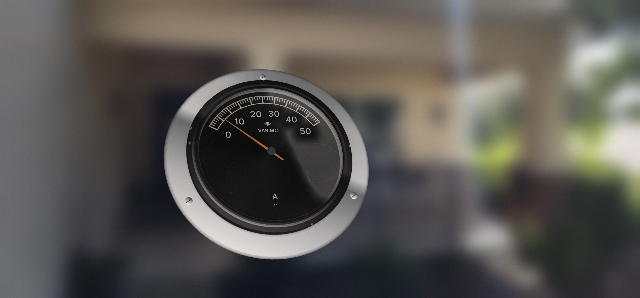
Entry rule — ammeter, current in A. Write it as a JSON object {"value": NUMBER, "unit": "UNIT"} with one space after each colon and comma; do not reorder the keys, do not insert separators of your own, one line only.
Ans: {"value": 5, "unit": "A"}
